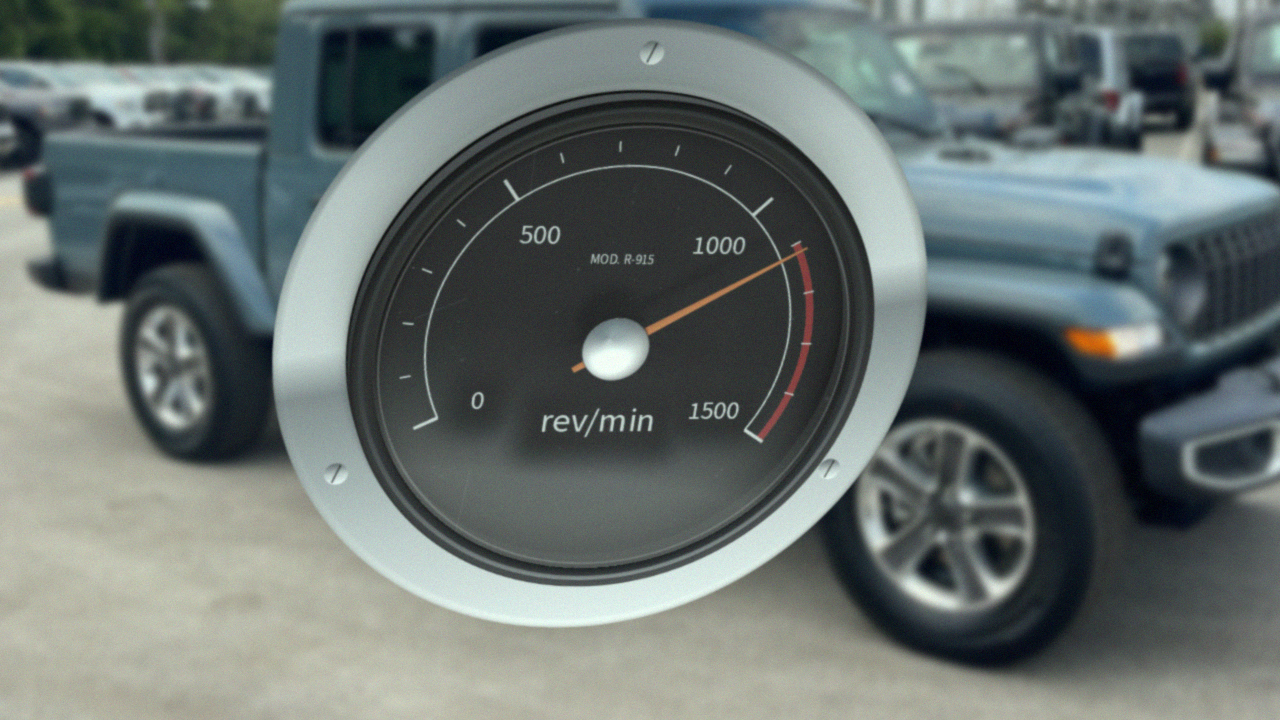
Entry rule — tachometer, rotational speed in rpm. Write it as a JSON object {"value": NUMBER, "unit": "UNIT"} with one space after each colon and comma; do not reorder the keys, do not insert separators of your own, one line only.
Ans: {"value": 1100, "unit": "rpm"}
